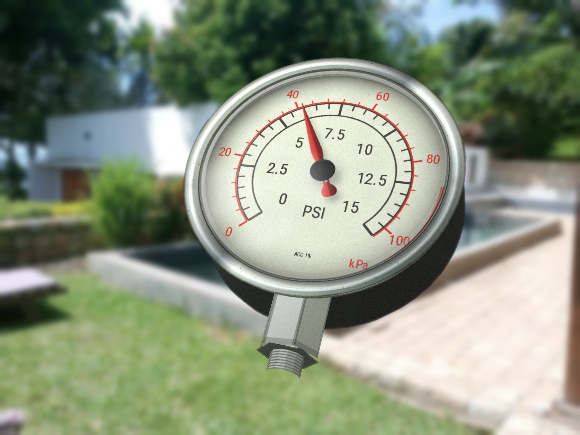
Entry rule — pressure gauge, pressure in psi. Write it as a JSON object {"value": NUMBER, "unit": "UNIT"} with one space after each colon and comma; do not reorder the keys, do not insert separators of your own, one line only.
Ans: {"value": 6, "unit": "psi"}
